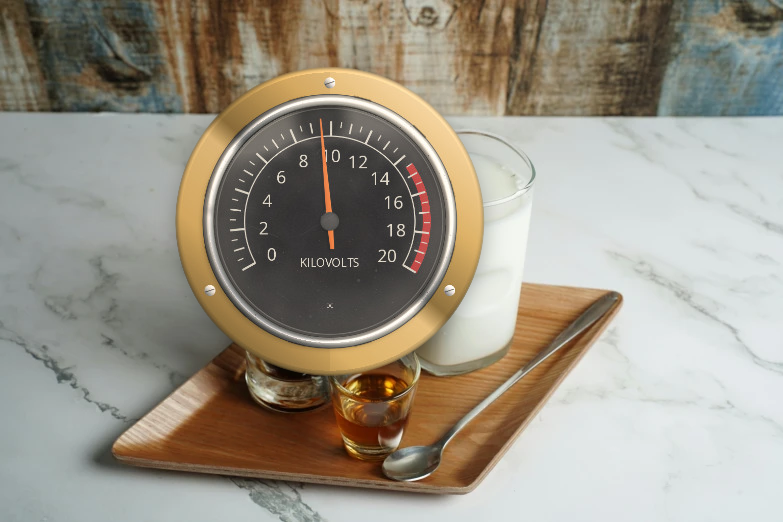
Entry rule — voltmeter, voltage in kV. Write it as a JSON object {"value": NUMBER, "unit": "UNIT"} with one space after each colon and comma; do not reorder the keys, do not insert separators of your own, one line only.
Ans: {"value": 9.5, "unit": "kV"}
